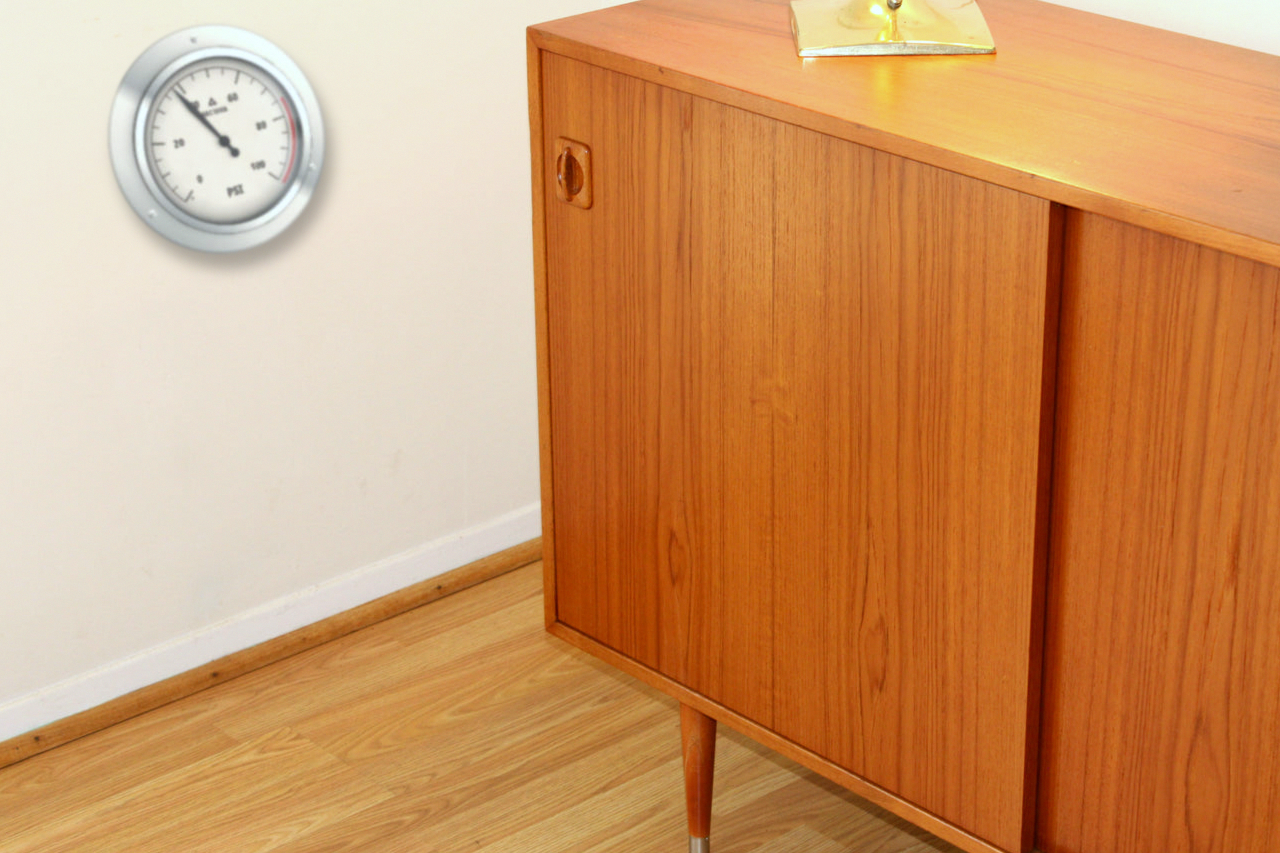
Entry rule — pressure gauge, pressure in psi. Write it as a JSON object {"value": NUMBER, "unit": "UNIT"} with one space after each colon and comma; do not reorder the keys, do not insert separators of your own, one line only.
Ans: {"value": 37.5, "unit": "psi"}
